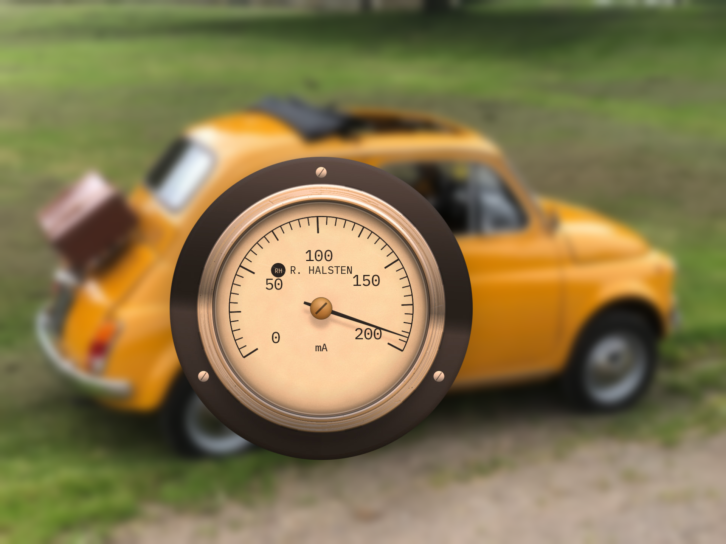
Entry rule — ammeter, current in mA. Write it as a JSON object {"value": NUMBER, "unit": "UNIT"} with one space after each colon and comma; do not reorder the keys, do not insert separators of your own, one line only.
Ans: {"value": 192.5, "unit": "mA"}
